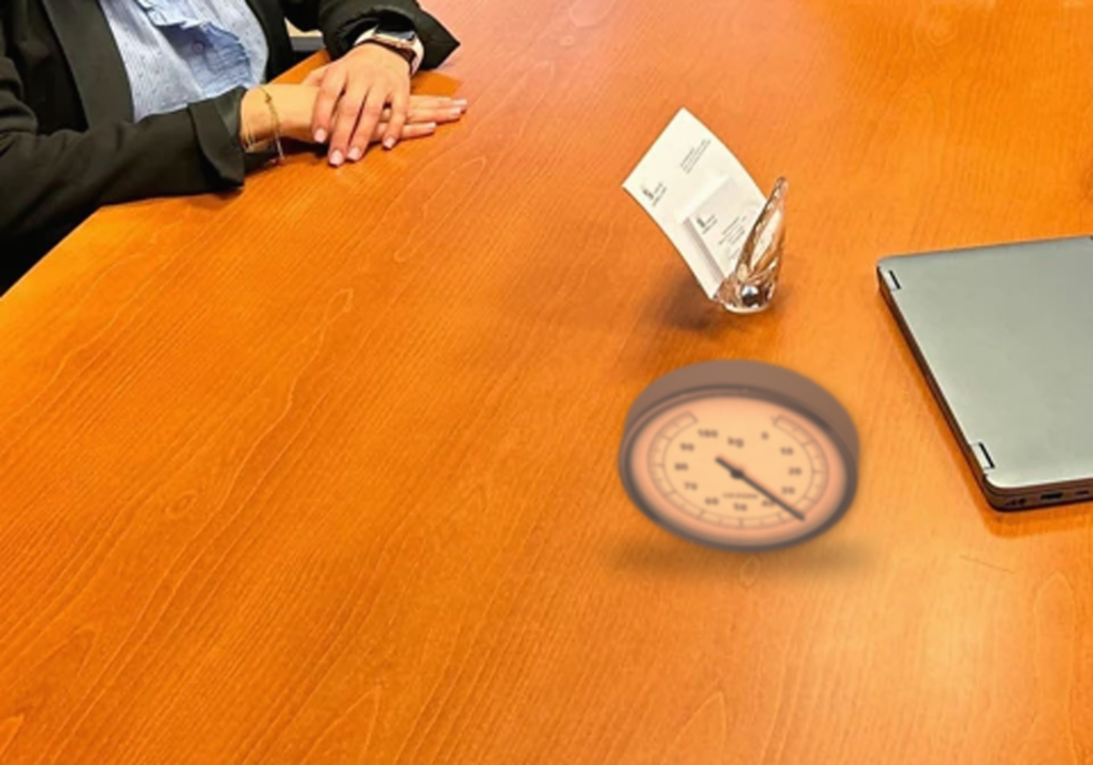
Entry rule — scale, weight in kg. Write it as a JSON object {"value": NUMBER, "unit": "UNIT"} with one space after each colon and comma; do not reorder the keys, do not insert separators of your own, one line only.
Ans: {"value": 35, "unit": "kg"}
